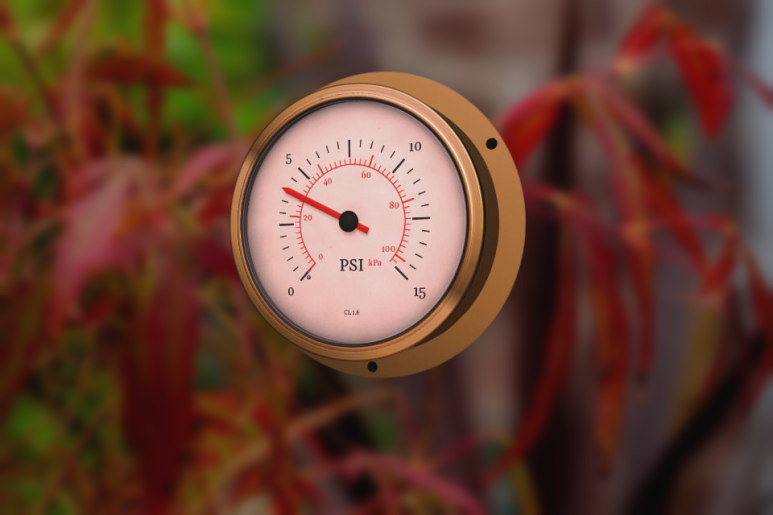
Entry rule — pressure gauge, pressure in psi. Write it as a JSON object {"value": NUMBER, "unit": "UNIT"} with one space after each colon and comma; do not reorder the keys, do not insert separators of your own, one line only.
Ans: {"value": 4, "unit": "psi"}
